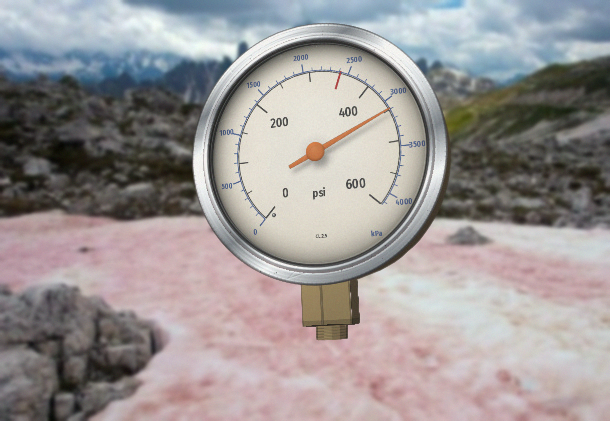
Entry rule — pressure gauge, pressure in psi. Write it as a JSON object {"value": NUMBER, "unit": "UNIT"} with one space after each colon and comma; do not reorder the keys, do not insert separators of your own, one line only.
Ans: {"value": 450, "unit": "psi"}
